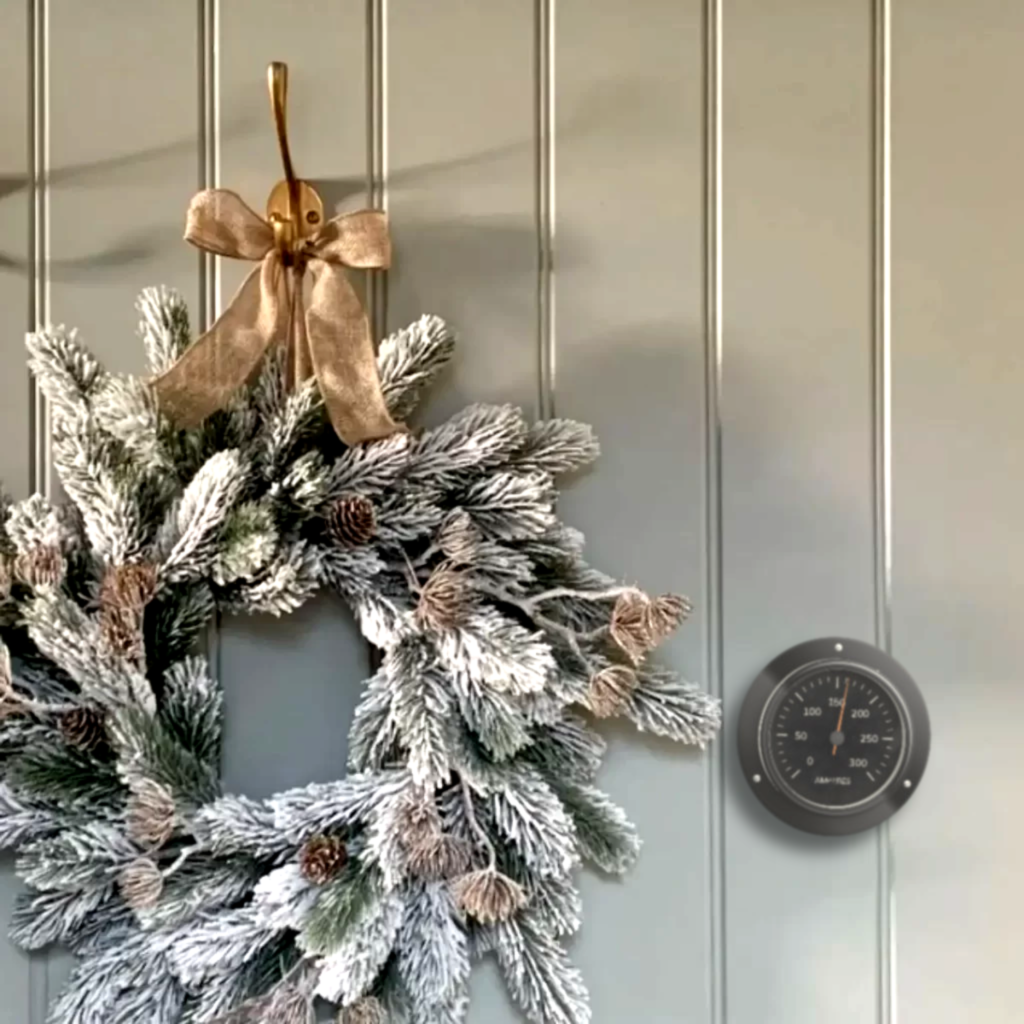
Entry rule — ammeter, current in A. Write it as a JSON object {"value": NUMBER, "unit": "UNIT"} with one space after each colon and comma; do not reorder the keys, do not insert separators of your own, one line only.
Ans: {"value": 160, "unit": "A"}
